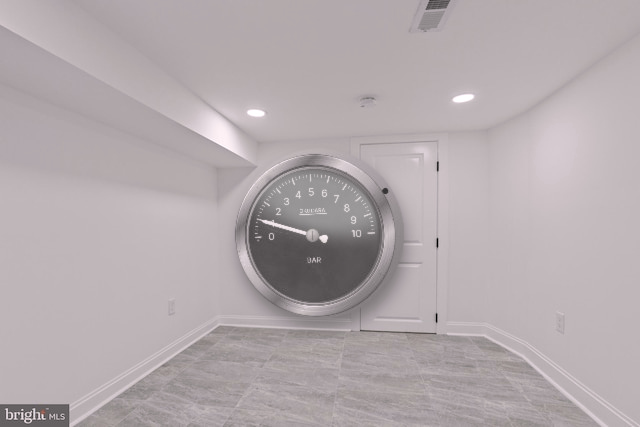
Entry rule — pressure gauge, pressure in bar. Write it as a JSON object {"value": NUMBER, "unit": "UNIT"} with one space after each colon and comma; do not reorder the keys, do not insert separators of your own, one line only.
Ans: {"value": 1, "unit": "bar"}
